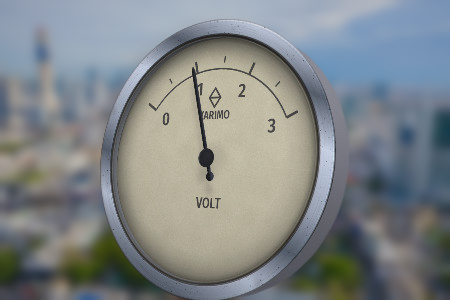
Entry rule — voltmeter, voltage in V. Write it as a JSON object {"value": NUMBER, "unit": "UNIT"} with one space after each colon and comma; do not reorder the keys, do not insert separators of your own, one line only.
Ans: {"value": 1, "unit": "V"}
